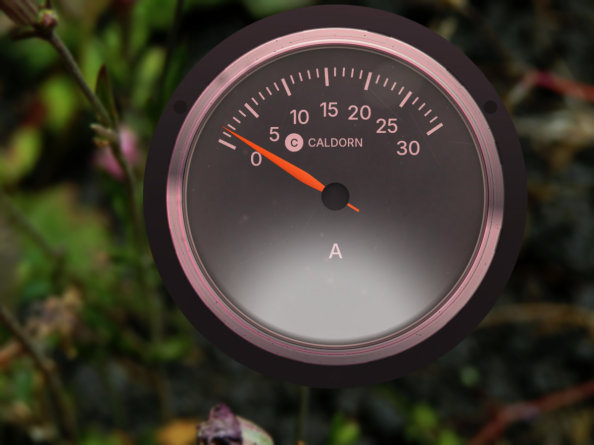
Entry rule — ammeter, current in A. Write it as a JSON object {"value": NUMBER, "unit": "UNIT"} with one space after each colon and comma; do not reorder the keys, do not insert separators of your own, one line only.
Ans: {"value": 1.5, "unit": "A"}
